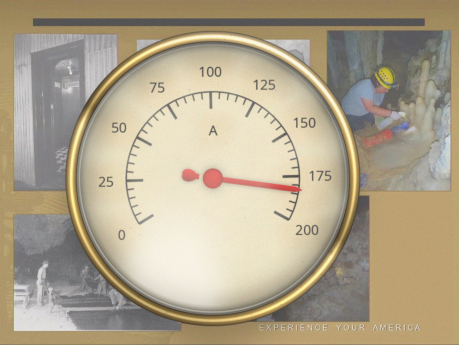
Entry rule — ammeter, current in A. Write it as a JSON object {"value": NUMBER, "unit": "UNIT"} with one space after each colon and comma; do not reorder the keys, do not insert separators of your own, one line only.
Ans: {"value": 182.5, "unit": "A"}
